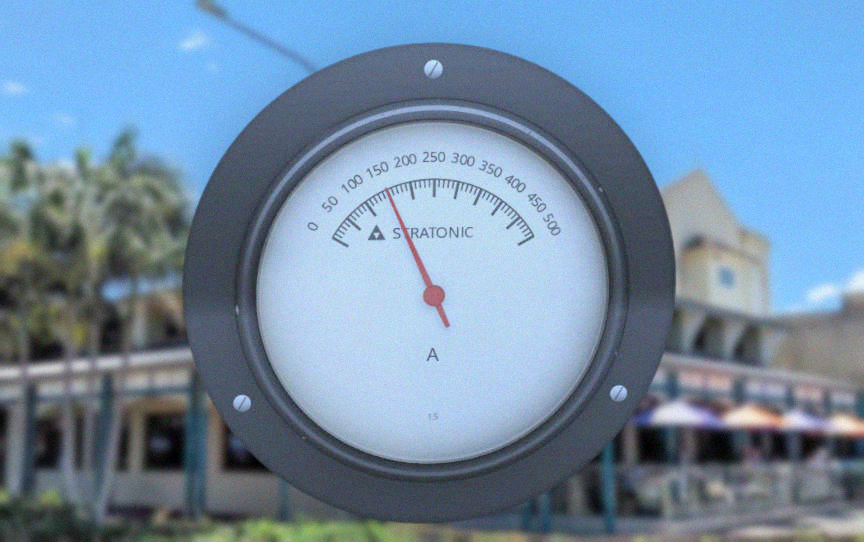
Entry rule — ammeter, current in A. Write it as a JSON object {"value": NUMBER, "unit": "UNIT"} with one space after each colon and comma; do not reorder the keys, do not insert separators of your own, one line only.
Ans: {"value": 150, "unit": "A"}
